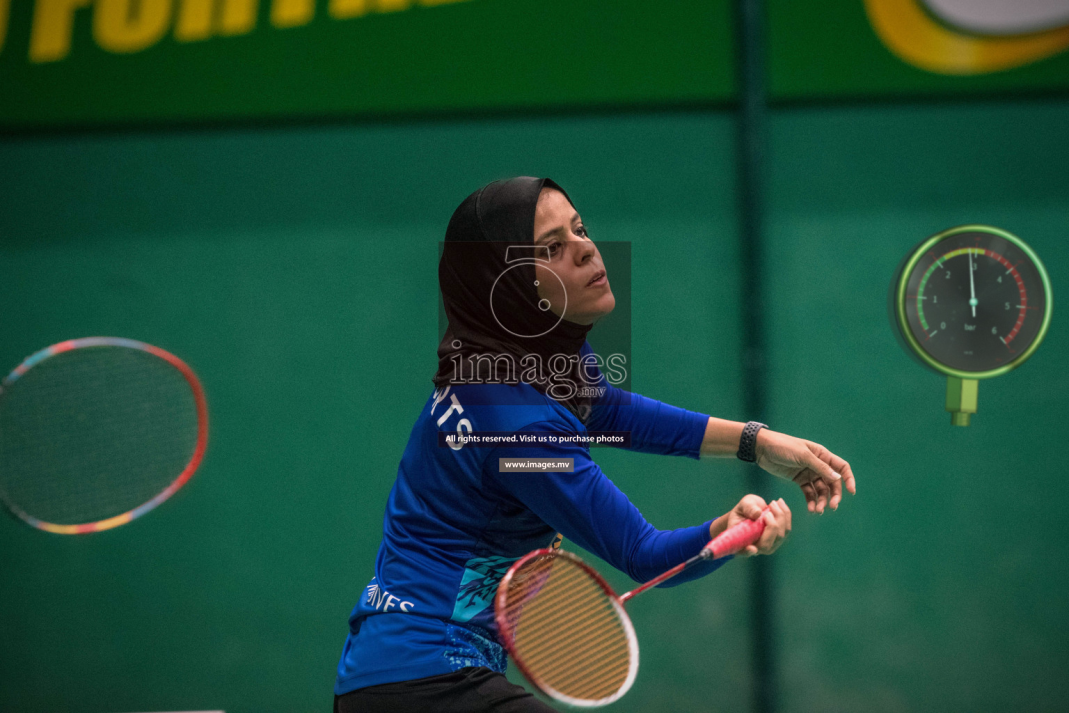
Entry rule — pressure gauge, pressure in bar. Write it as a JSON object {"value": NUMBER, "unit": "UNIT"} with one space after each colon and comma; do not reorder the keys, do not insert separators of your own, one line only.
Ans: {"value": 2.8, "unit": "bar"}
